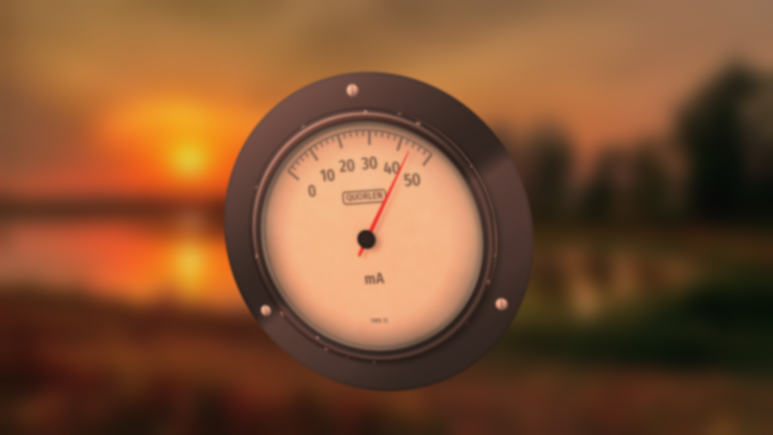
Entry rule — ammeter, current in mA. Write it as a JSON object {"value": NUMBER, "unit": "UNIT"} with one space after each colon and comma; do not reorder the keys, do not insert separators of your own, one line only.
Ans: {"value": 44, "unit": "mA"}
